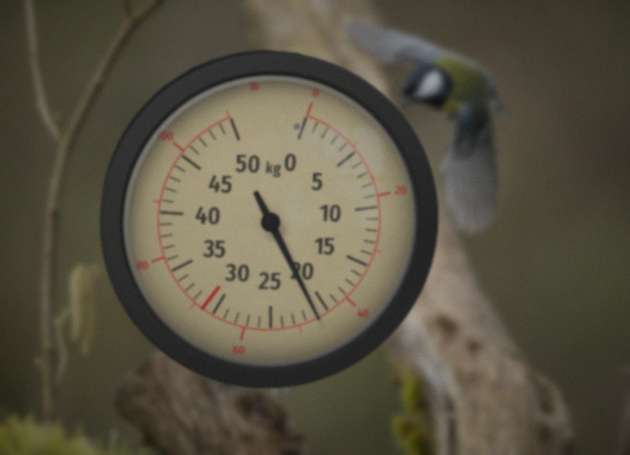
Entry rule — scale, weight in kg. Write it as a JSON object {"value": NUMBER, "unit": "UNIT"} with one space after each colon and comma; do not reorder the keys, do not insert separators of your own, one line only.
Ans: {"value": 21, "unit": "kg"}
